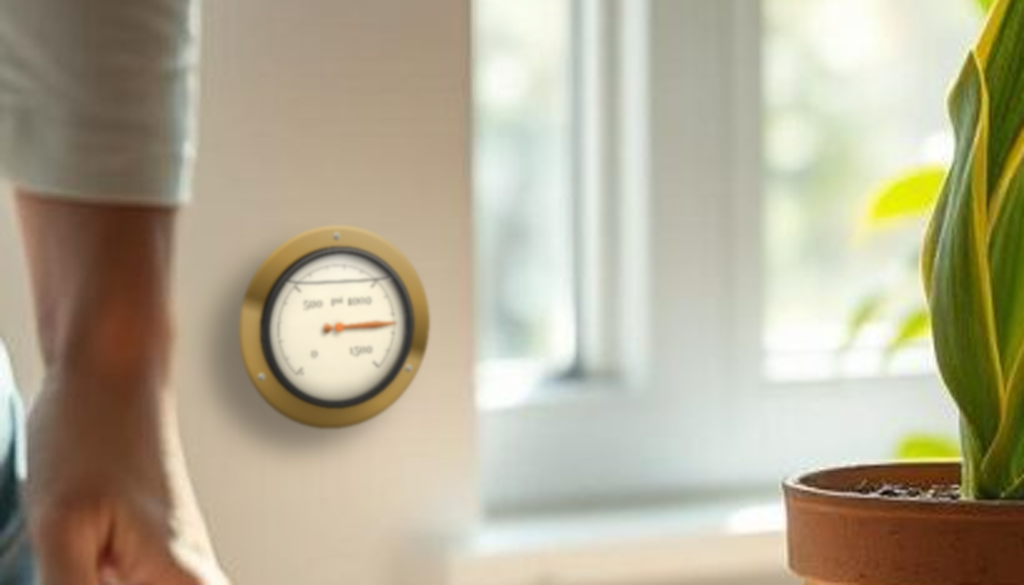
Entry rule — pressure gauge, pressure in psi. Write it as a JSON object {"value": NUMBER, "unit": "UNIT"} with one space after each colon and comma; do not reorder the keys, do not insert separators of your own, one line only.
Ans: {"value": 1250, "unit": "psi"}
